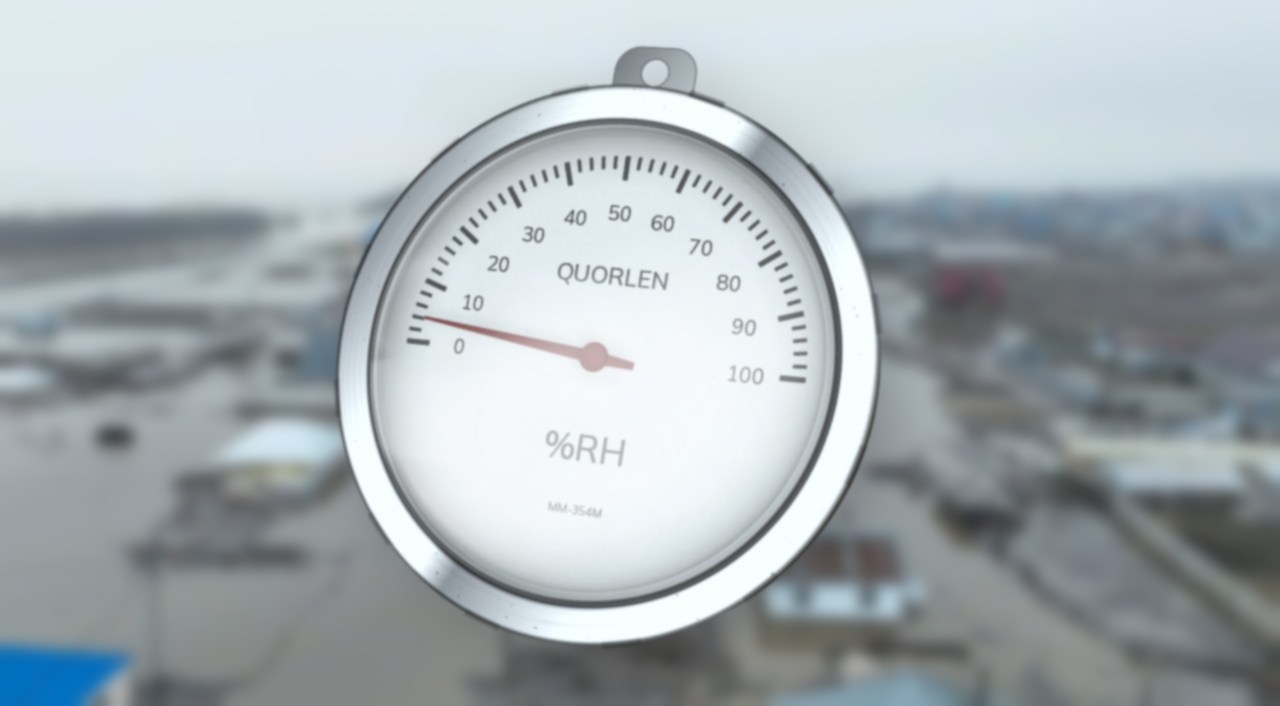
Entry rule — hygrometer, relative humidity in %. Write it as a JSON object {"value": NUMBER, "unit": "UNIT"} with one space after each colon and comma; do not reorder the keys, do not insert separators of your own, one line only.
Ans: {"value": 4, "unit": "%"}
